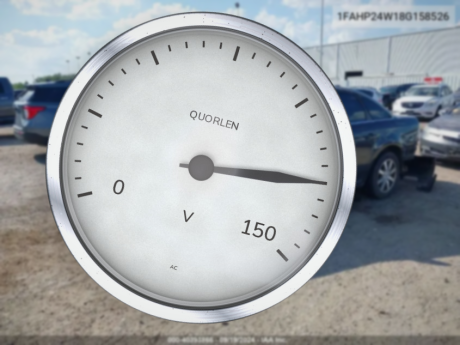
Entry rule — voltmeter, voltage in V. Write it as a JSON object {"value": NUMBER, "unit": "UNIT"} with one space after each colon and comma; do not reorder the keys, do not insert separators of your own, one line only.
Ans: {"value": 125, "unit": "V"}
